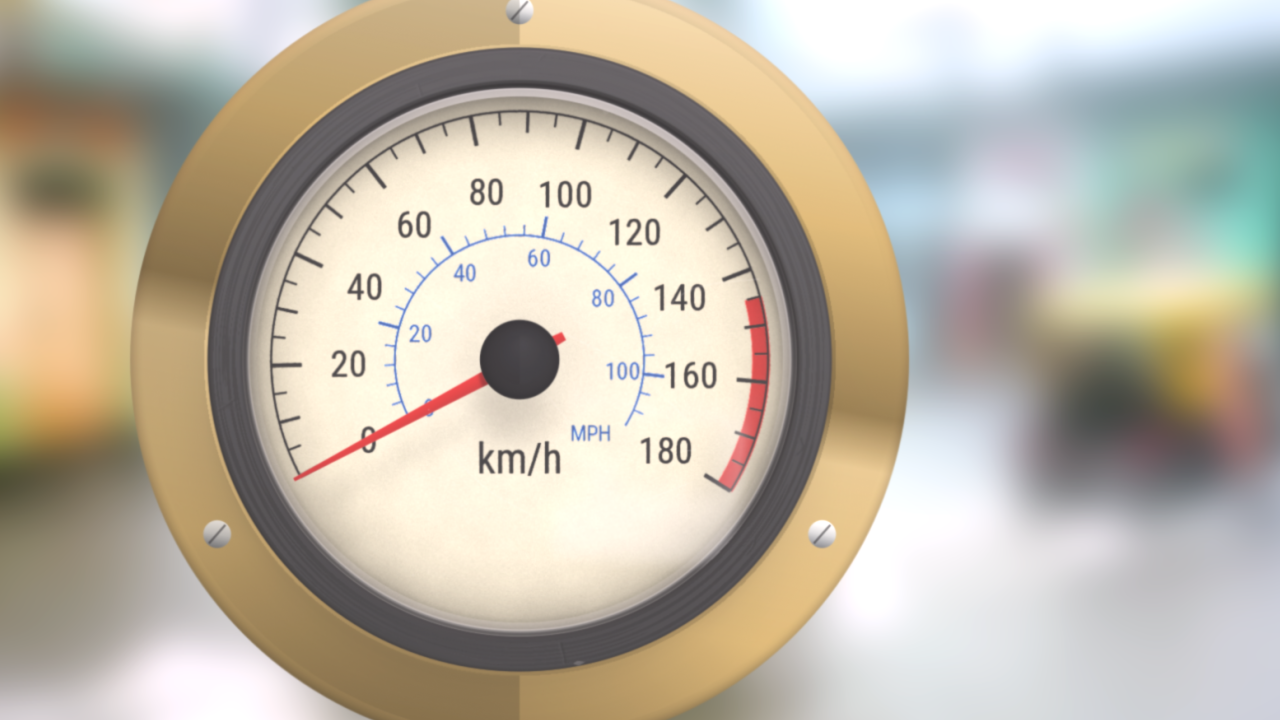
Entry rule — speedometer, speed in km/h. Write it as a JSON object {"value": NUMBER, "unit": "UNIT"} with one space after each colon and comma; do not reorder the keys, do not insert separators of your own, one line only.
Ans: {"value": 0, "unit": "km/h"}
